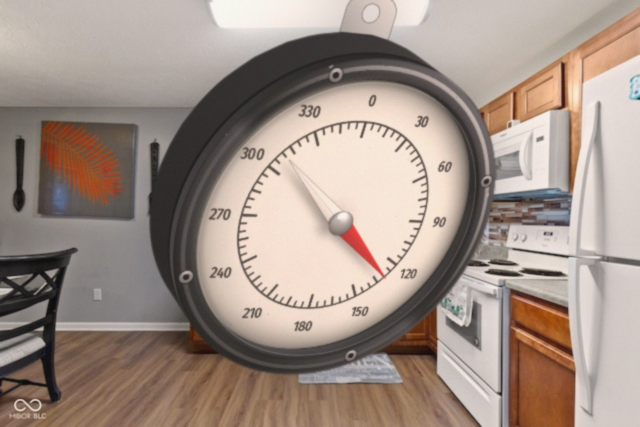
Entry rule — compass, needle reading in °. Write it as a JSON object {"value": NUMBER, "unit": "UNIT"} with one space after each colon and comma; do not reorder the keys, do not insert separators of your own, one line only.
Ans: {"value": 130, "unit": "°"}
